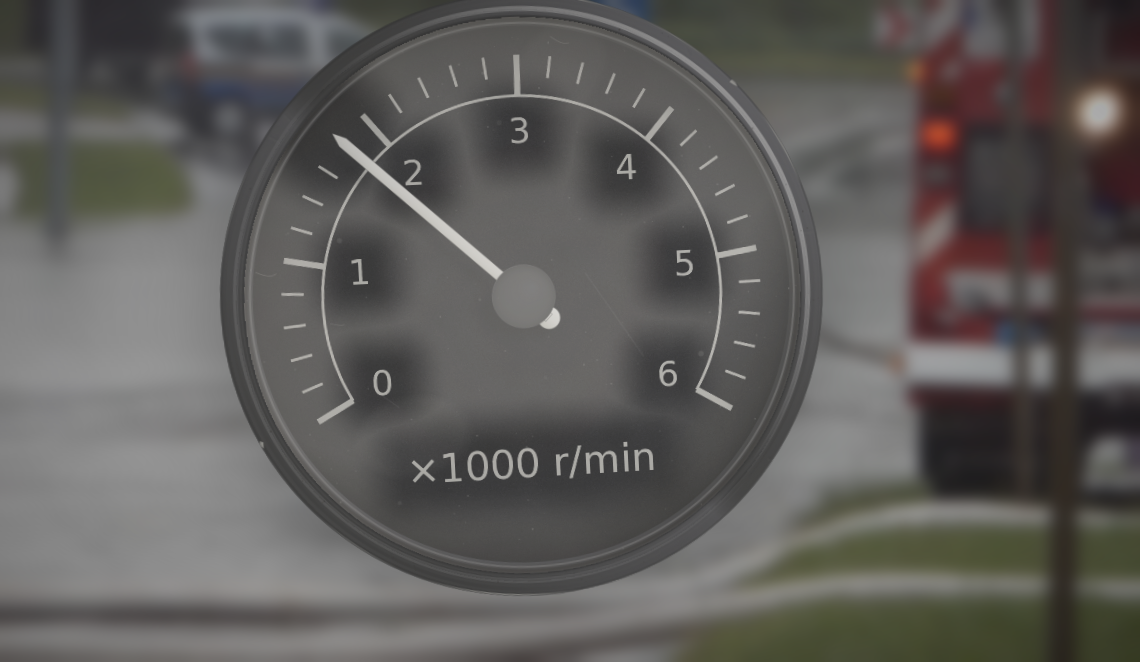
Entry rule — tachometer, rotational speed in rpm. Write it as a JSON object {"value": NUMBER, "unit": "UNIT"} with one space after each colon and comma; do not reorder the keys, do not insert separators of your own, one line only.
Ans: {"value": 1800, "unit": "rpm"}
